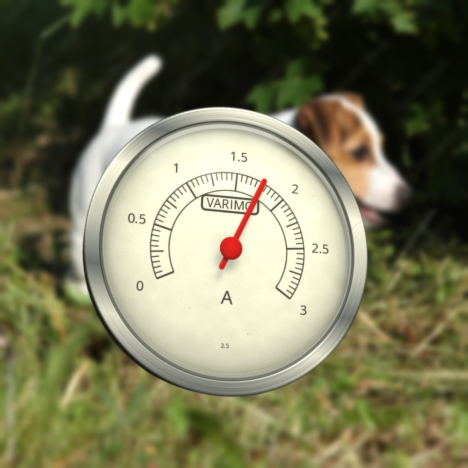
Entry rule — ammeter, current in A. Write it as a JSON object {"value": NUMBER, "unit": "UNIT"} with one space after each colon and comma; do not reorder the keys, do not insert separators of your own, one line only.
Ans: {"value": 1.75, "unit": "A"}
